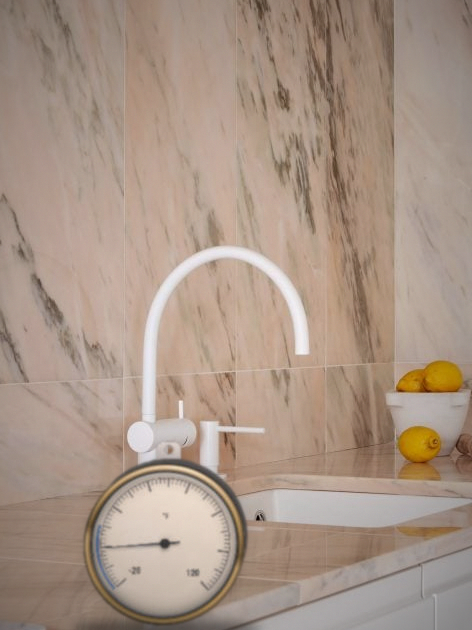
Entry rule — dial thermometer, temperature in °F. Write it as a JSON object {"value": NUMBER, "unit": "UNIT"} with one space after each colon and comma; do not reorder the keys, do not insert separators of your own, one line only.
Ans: {"value": 0, "unit": "°F"}
